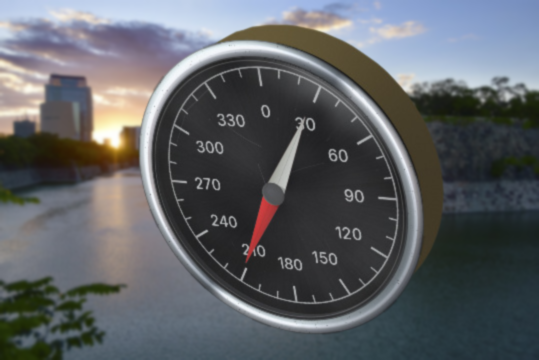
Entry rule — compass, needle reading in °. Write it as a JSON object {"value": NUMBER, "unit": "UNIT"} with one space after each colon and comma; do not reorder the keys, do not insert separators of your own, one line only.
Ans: {"value": 210, "unit": "°"}
